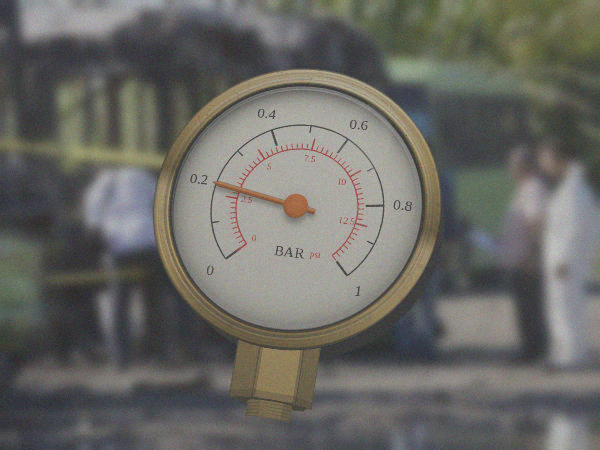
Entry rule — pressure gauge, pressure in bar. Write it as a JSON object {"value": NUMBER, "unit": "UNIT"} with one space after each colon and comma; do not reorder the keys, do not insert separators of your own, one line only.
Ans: {"value": 0.2, "unit": "bar"}
